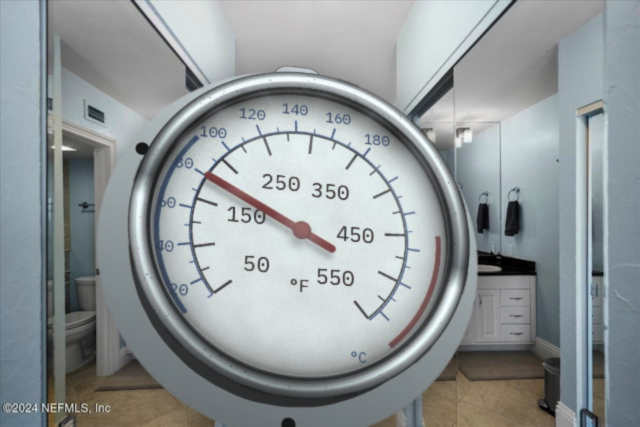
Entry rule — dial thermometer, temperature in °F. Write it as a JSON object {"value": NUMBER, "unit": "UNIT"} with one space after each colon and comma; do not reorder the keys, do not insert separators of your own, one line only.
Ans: {"value": 175, "unit": "°F"}
